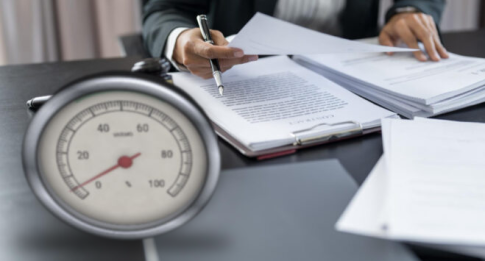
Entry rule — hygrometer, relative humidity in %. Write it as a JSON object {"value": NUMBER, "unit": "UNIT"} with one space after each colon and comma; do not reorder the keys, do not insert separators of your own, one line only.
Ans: {"value": 5, "unit": "%"}
